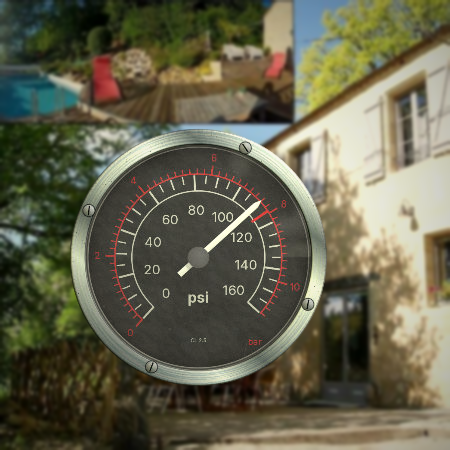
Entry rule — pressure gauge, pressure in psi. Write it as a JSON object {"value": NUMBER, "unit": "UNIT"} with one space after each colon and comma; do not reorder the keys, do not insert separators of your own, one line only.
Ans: {"value": 110, "unit": "psi"}
